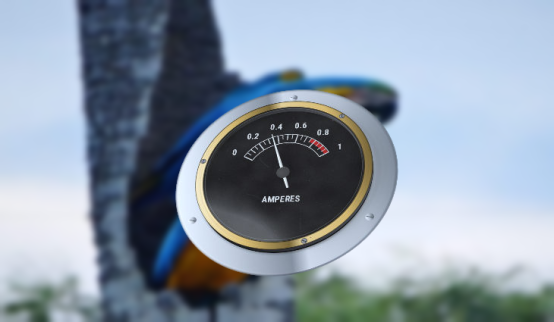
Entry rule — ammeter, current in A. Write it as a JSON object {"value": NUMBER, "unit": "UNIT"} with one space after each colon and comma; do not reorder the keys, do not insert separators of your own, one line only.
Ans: {"value": 0.35, "unit": "A"}
